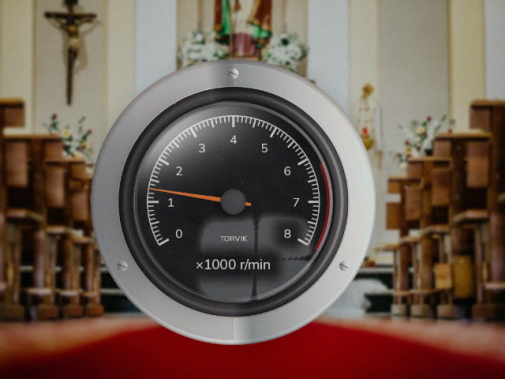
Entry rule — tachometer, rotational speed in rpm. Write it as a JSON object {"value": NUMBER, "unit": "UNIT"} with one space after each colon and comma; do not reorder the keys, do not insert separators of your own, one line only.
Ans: {"value": 1300, "unit": "rpm"}
